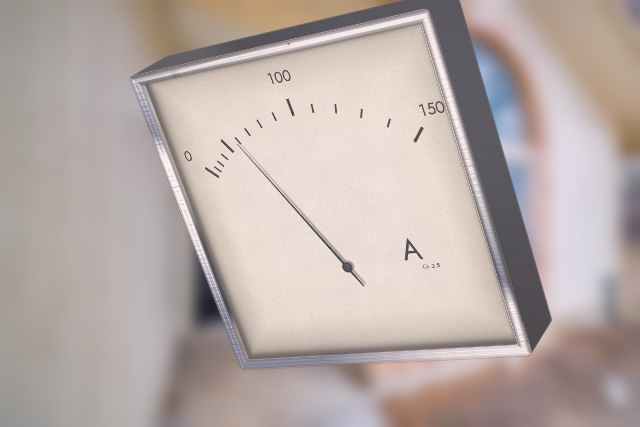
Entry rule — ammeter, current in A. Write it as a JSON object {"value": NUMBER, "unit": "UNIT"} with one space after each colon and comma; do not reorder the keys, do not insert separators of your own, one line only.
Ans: {"value": 60, "unit": "A"}
